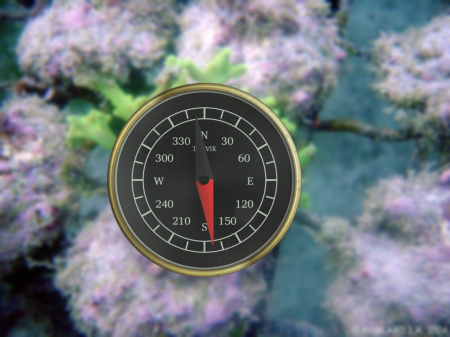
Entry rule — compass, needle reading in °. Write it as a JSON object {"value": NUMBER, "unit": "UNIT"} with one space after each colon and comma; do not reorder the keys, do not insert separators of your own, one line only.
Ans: {"value": 172.5, "unit": "°"}
